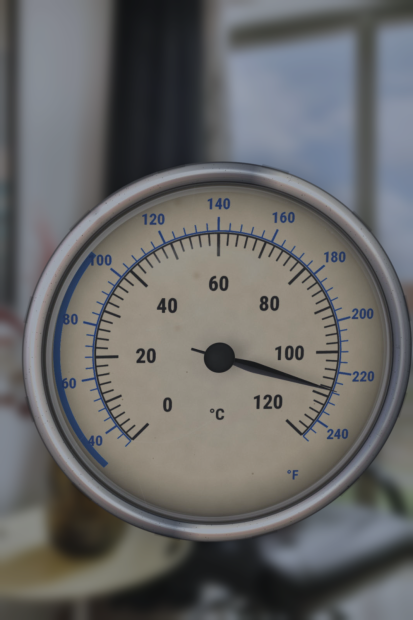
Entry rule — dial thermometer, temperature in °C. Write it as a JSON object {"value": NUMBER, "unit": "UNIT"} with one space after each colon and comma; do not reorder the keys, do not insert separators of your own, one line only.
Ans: {"value": 108, "unit": "°C"}
